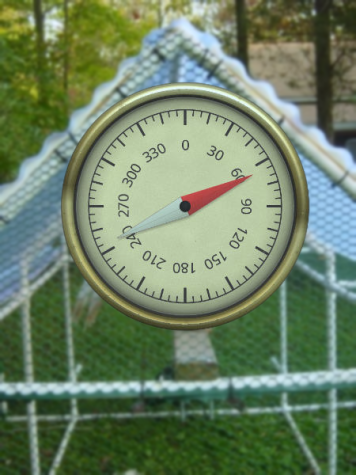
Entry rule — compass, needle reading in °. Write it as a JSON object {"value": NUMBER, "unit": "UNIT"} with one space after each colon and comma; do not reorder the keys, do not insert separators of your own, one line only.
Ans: {"value": 65, "unit": "°"}
